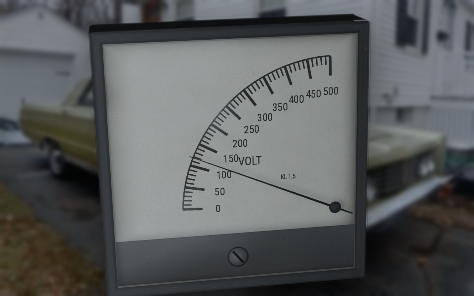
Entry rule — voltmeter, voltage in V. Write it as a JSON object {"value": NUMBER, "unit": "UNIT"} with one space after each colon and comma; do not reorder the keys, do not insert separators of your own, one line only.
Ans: {"value": 120, "unit": "V"}
